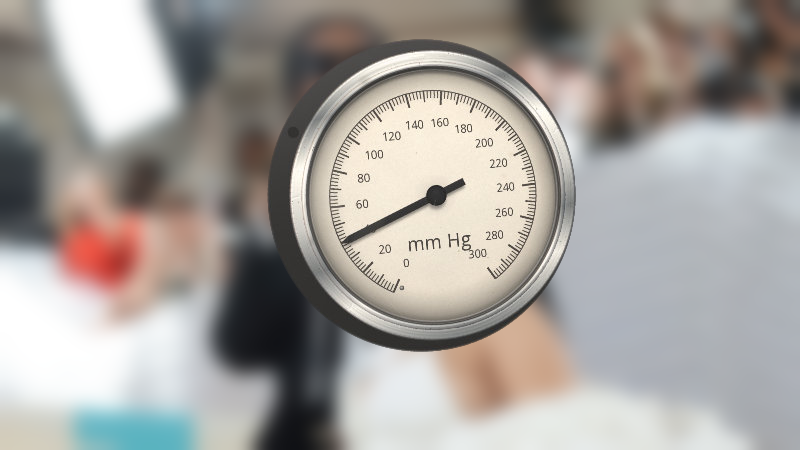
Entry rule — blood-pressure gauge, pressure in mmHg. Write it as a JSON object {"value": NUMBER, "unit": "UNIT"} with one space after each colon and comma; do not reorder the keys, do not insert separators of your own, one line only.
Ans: {"value": 40, "unit": "mmHg"}
